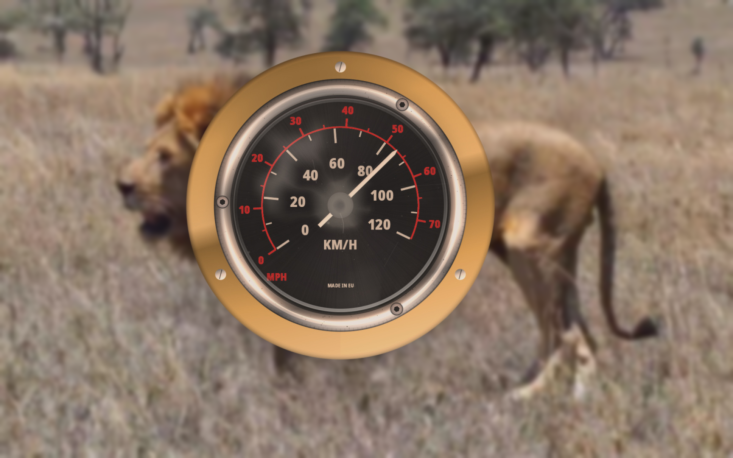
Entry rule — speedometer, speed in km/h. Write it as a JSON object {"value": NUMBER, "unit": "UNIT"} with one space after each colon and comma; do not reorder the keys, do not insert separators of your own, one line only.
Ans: {"value": 85, "unit": "km/h"}
